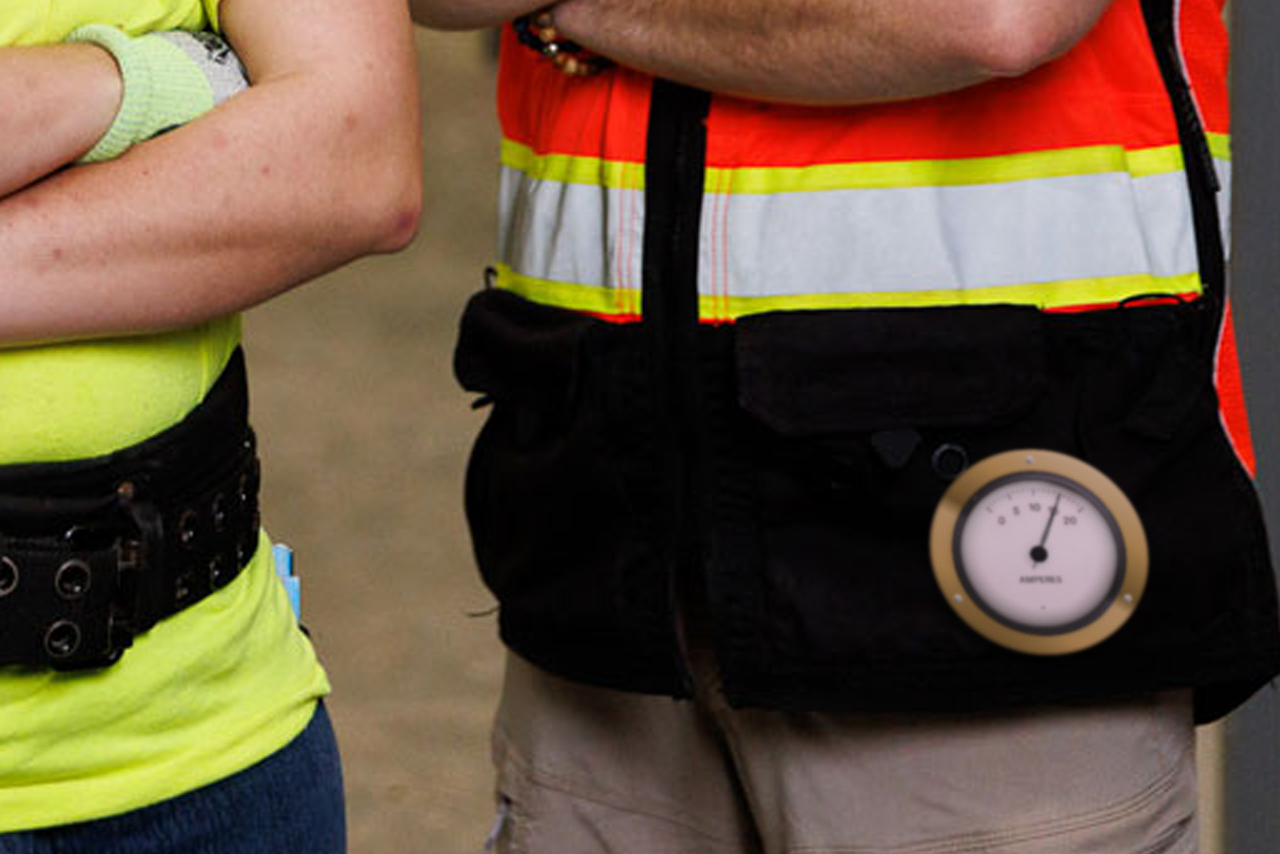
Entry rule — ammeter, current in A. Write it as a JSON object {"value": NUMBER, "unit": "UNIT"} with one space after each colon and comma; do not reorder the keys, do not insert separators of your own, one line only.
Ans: {"value": 15, "unit": "A"}
